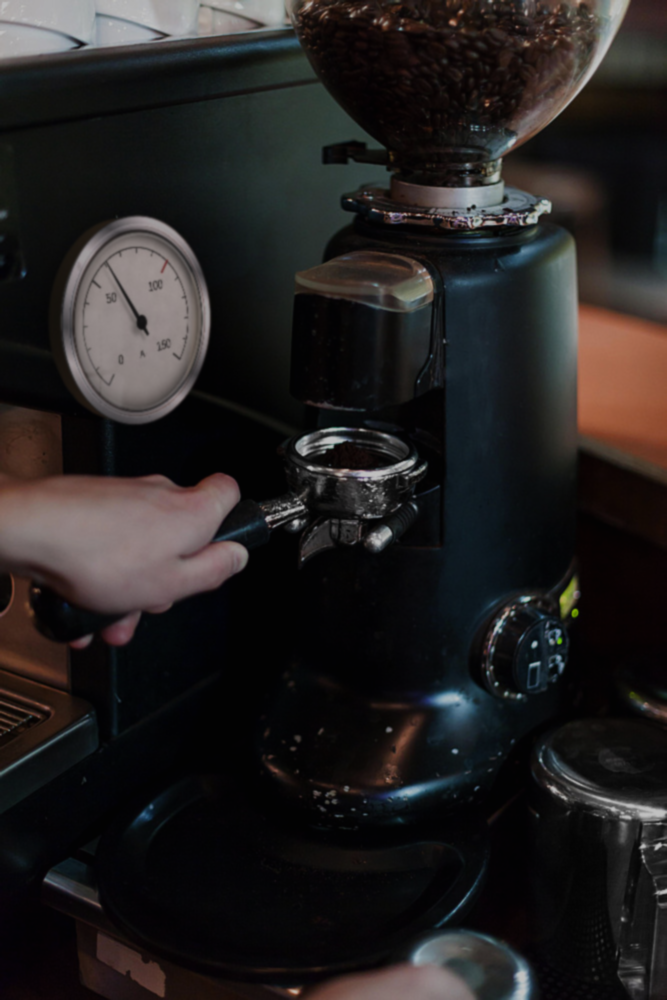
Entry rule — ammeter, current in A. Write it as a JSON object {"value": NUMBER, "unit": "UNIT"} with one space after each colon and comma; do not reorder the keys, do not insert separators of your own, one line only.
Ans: {"value": 60, "unit": "A"}
